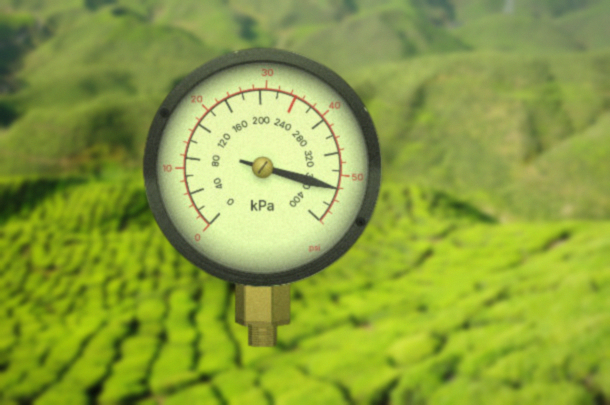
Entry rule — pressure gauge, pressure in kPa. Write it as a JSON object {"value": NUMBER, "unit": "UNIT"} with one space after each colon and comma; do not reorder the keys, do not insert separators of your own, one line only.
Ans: {"value": 360, "unit": "kPa"}
